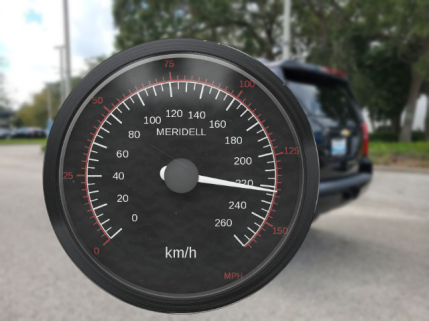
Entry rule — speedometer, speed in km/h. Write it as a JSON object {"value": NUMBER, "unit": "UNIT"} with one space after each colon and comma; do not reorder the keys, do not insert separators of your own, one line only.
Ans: {"value": 222.5, "unit": "km/h"}
